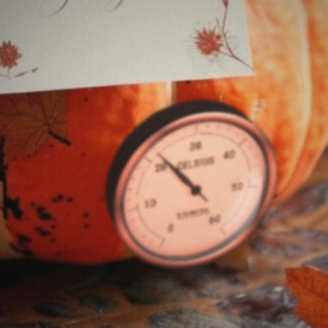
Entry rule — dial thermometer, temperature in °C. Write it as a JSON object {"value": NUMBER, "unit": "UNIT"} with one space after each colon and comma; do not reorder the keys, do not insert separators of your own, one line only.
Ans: {"value": 22, "unit": "°C"}
